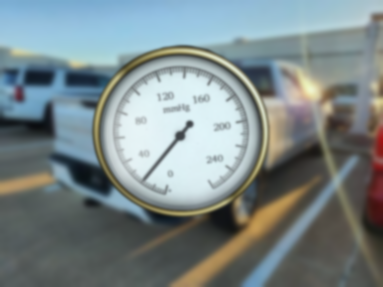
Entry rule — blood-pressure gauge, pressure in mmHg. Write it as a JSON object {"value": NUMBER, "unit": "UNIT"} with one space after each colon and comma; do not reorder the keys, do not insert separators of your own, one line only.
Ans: {"value": 20, "unit": "mmHg"}
